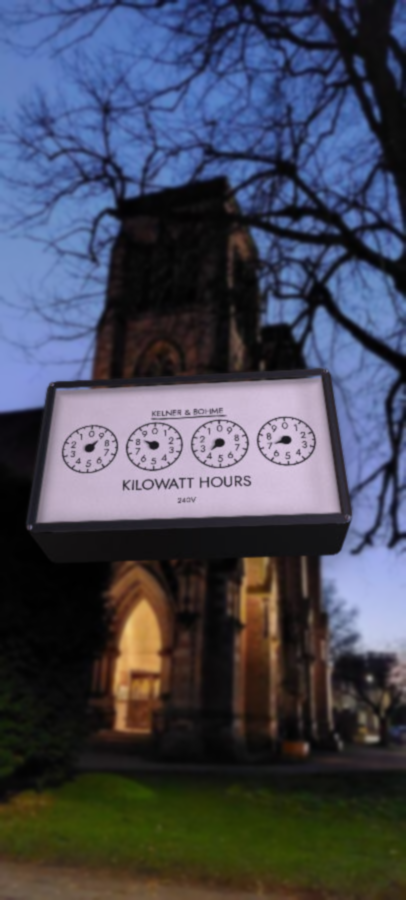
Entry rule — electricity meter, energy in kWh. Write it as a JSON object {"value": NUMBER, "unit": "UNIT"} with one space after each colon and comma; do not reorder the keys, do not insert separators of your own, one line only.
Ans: {"value": 8837, "unit": "kWh"}
